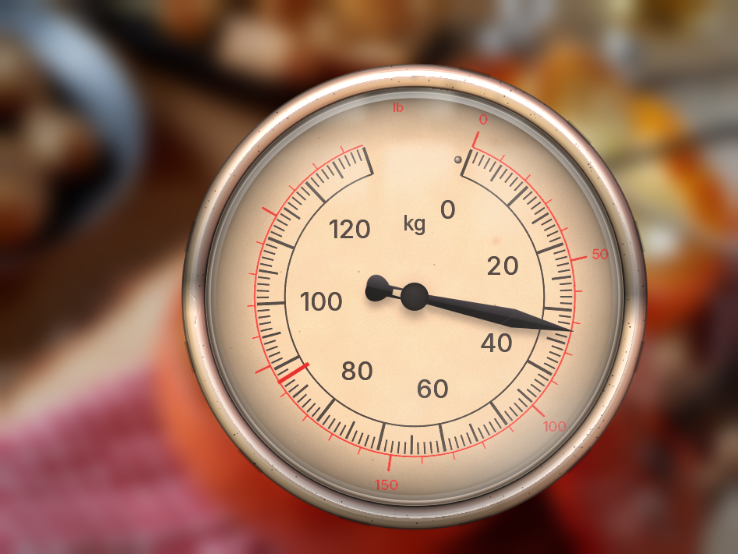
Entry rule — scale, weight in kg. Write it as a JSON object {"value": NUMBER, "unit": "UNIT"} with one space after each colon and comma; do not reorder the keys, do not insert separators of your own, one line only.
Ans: {"value": 33, "unit": "kg"}
